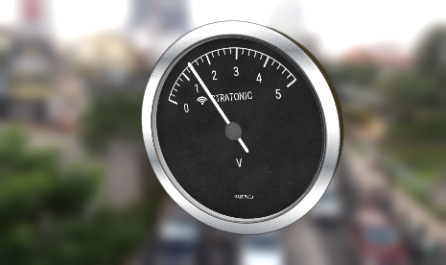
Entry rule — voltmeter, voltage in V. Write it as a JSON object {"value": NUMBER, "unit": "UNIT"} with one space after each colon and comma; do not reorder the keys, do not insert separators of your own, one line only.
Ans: {"value": 1.4, "unit": "V"}
